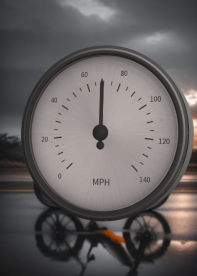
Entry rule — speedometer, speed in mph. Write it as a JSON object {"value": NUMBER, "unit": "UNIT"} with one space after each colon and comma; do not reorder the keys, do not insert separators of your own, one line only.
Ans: {"value": 70, "unit": "mph"}
